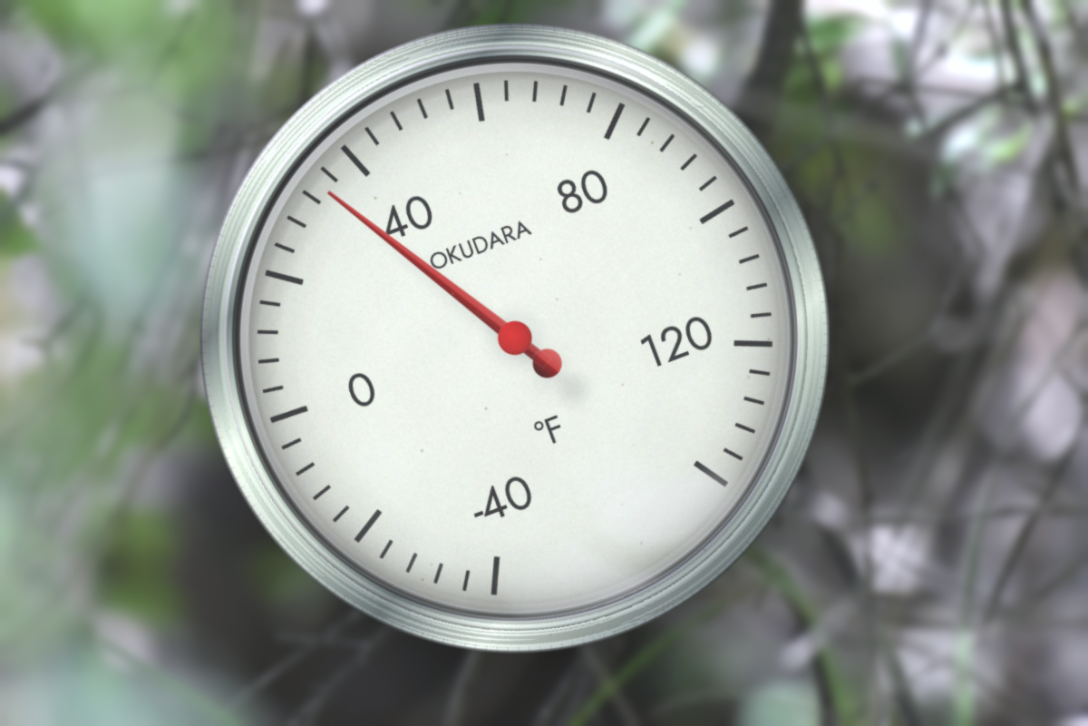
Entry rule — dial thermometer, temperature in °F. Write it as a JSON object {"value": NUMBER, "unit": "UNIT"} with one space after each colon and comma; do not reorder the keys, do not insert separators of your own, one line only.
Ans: {"value": 34, "unit": "°F"}
